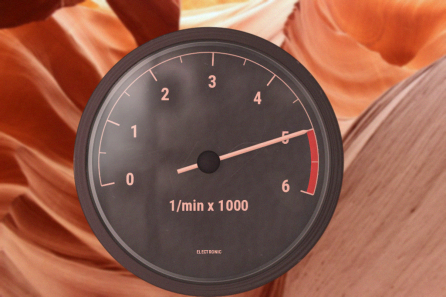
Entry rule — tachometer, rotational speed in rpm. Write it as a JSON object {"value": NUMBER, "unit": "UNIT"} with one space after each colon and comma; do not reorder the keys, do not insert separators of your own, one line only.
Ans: {"value": 5000, "unit": "rpm"}
